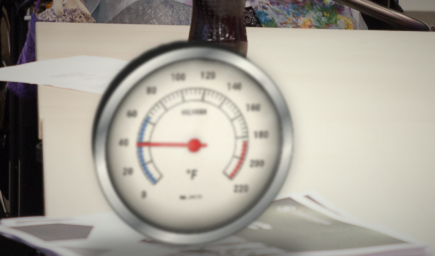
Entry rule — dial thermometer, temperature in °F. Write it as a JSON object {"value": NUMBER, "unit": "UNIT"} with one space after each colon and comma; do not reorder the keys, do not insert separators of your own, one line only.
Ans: {"value": 40, "unit": "°F"}
